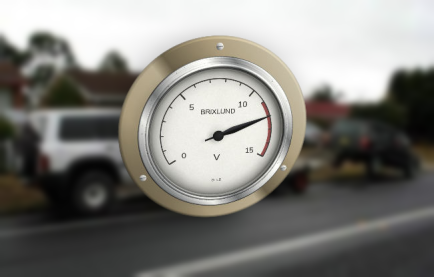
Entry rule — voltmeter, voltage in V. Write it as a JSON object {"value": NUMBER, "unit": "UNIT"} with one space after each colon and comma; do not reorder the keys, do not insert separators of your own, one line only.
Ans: {"value": 12, "unit": "V"}
